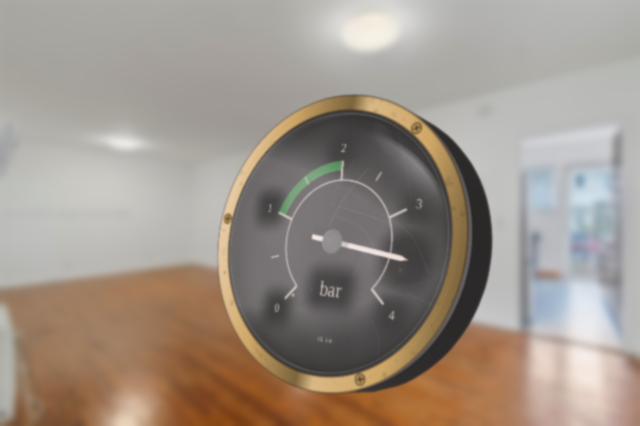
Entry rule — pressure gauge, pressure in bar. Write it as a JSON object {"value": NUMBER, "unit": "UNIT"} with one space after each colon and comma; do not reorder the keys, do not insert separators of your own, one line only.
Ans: {"value": 3.5, "unit": "bar"}
